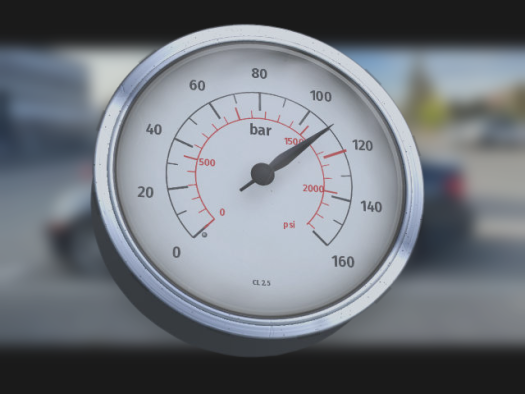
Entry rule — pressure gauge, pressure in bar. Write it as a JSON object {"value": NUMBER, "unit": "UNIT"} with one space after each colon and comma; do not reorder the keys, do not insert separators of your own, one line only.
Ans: {"value": 110, "unit": "bar"}
